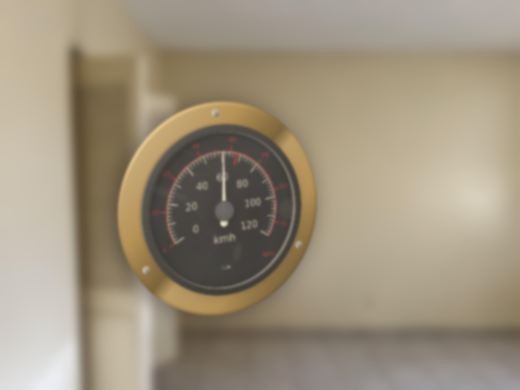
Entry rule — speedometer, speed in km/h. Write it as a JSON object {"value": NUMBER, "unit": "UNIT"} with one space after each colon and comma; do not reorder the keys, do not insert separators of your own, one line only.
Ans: {"value": 60, "unit": "km/h"}
